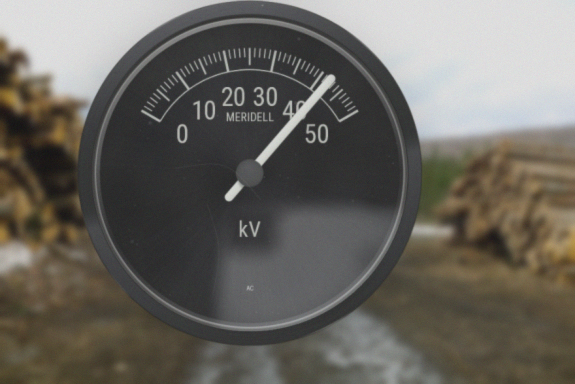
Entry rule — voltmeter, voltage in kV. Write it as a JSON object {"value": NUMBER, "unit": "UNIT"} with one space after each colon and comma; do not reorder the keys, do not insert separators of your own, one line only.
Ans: {"value": 42, "unit": "kV"}
